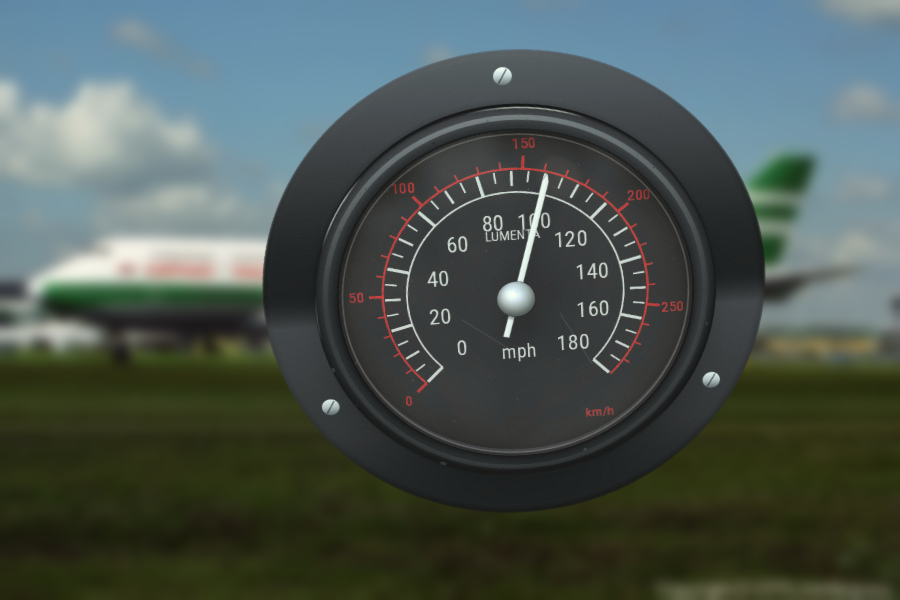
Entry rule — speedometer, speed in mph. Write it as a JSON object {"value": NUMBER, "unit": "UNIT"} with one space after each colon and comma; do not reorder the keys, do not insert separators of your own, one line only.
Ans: {"value": 100, "unit": "mph"}
